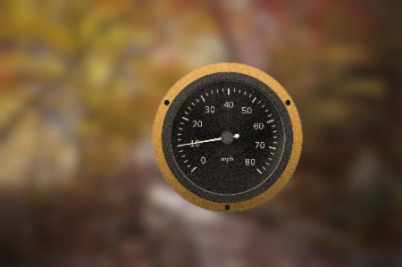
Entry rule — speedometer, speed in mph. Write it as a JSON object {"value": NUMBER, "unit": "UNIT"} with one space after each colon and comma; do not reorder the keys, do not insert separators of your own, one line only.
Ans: {"value": 10, "unit": "mph"}
